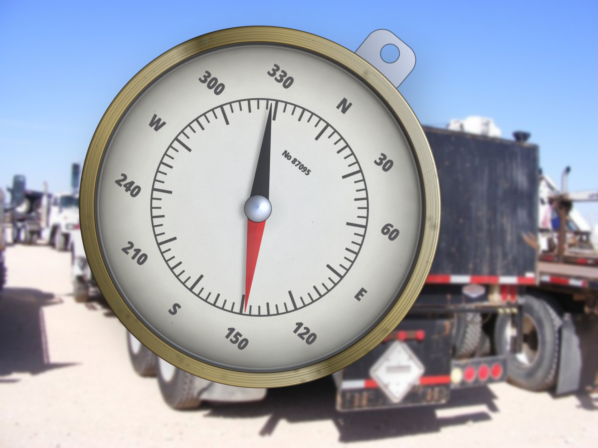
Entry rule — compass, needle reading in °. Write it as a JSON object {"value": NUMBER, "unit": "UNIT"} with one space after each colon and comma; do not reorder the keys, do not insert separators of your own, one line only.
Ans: {"value": 147.5, "unit": "°"}
